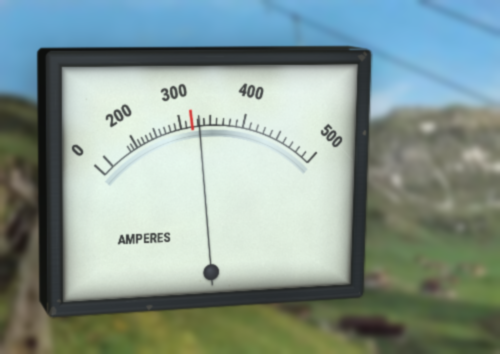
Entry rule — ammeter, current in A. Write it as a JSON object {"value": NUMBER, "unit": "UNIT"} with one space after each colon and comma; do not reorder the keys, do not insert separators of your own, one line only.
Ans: {"value": 330, "unit": "A"}
